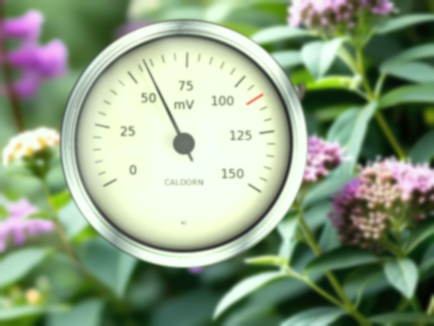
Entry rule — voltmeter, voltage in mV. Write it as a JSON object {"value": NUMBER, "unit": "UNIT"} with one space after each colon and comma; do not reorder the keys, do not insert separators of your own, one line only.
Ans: {"value": 57.5, "unit": "mV"}
